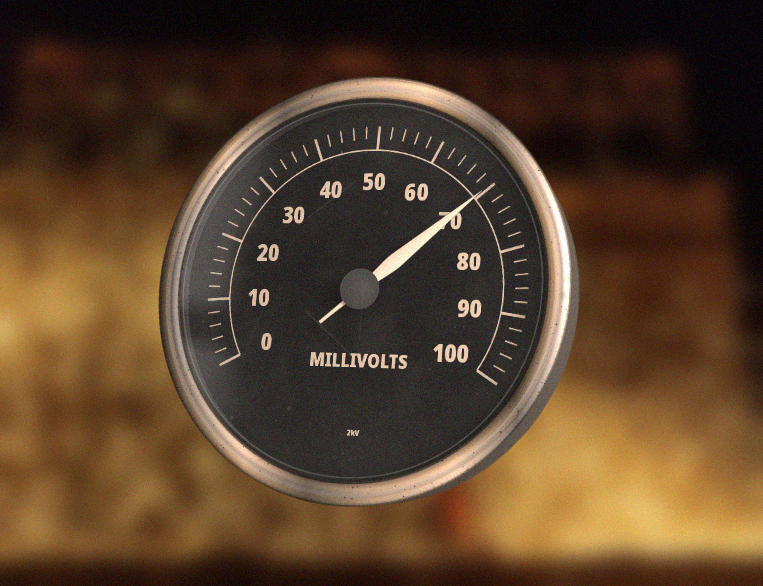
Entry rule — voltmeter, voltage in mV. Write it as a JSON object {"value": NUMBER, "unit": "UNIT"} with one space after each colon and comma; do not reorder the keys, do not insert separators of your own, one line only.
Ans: {"value": 70, "unit": "mV"}
